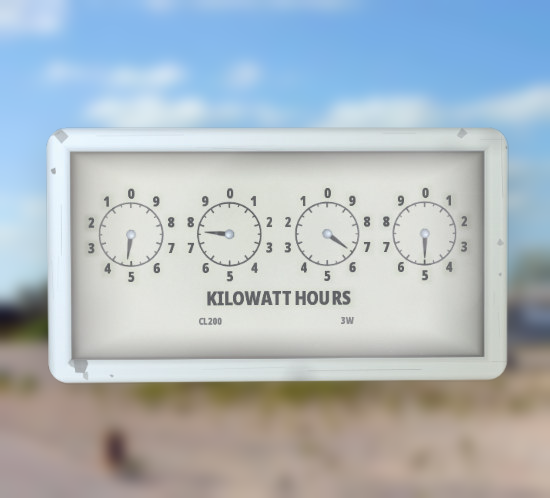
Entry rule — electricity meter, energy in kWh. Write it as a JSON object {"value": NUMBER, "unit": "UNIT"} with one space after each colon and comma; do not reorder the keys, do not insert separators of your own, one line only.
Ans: {"value": 4765, "unit": "kWh"}
